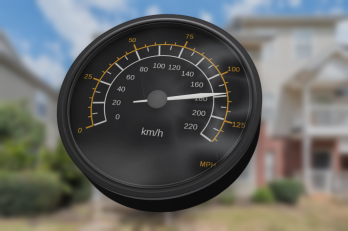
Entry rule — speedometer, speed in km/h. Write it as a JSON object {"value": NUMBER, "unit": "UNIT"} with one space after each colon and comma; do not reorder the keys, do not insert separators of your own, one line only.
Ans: {"value": 180, "unit": "km/h"}
